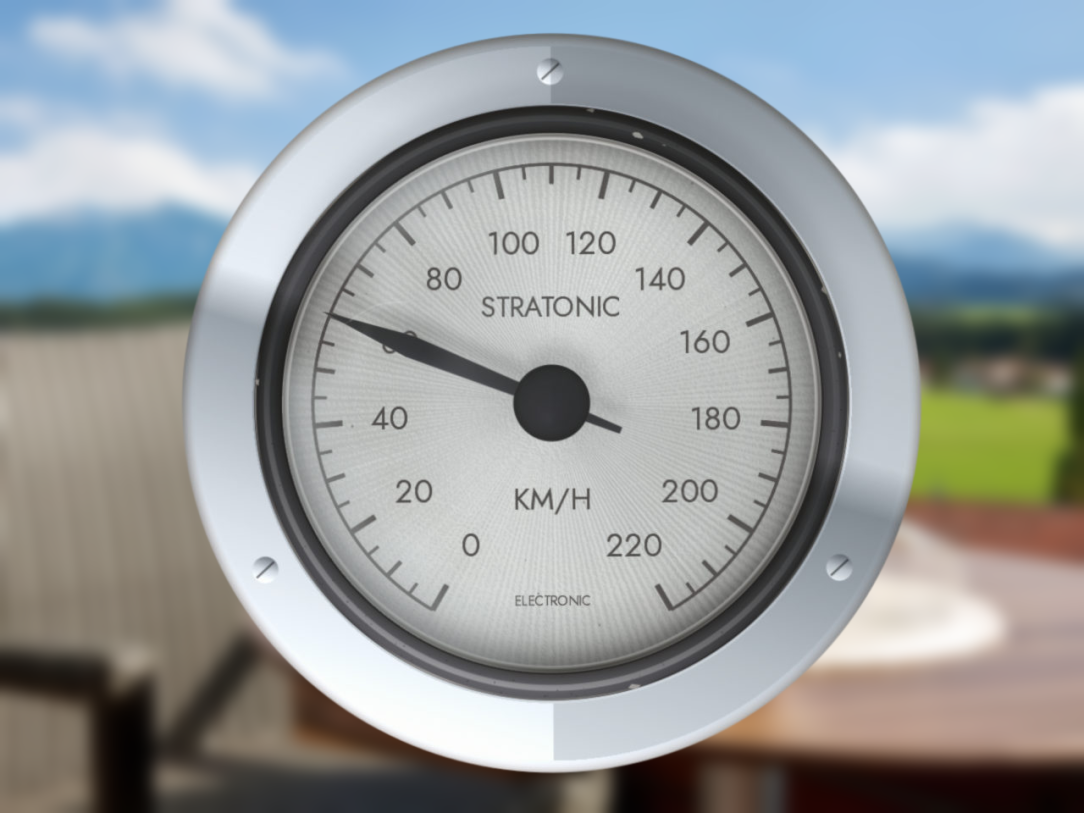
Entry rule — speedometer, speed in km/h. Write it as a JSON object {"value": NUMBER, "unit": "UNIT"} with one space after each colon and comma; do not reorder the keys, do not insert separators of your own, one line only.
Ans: {"value": 60, "unit": "km/h"}
